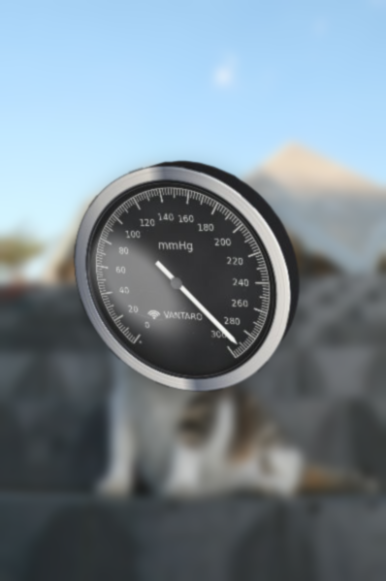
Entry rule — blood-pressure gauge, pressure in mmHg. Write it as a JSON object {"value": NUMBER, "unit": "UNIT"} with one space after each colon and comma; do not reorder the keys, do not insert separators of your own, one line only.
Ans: {"value": 290, "unit": "mmHg"}
